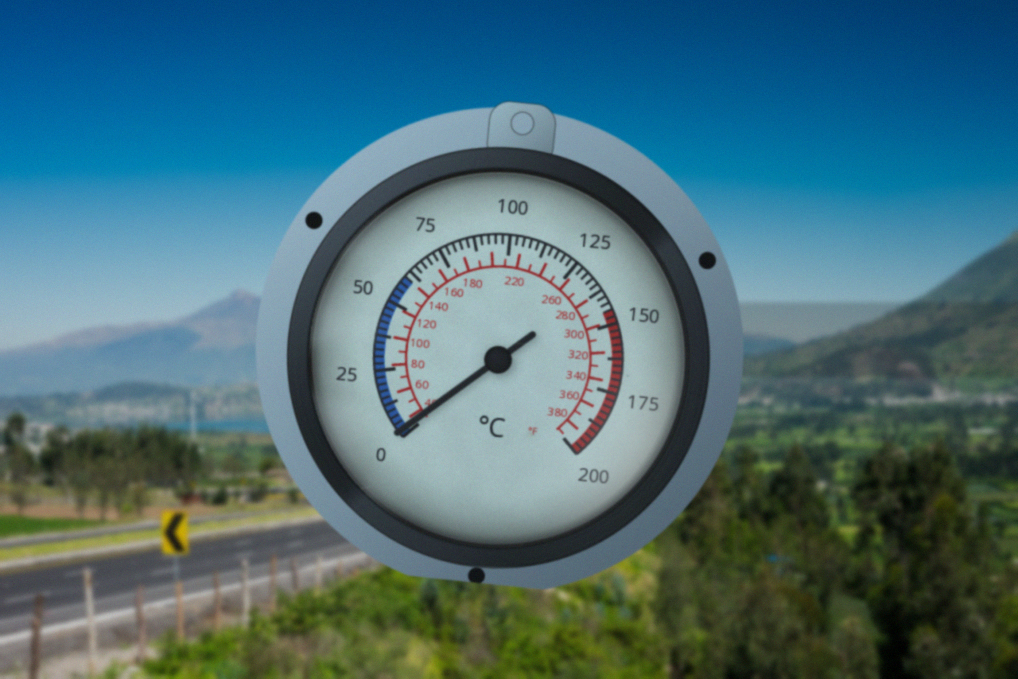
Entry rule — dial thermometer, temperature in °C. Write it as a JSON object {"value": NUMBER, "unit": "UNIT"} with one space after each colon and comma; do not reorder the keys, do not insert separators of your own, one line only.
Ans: {"value": 2.5, "unit": "°C"}
